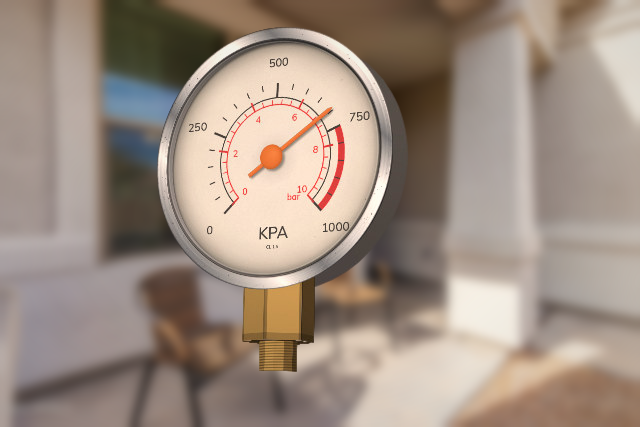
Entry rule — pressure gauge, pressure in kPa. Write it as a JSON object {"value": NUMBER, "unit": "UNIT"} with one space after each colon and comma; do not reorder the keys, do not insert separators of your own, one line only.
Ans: {"value": 700, "unit": "kPa"}
